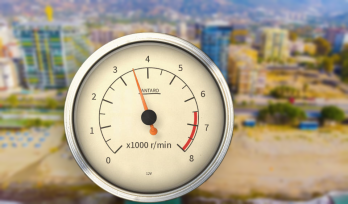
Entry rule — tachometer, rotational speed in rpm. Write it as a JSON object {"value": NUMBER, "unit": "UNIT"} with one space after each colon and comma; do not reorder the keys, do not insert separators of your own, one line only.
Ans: {"value": 3500, "unit": "rpm"}
